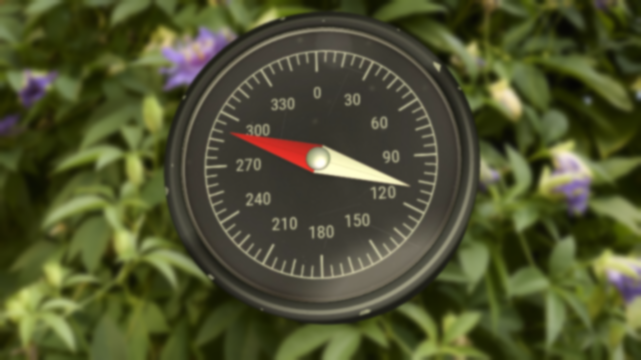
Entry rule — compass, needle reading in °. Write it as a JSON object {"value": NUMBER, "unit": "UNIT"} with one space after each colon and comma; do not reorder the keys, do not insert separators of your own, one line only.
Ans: {"value": 290, "unit": "°"}
